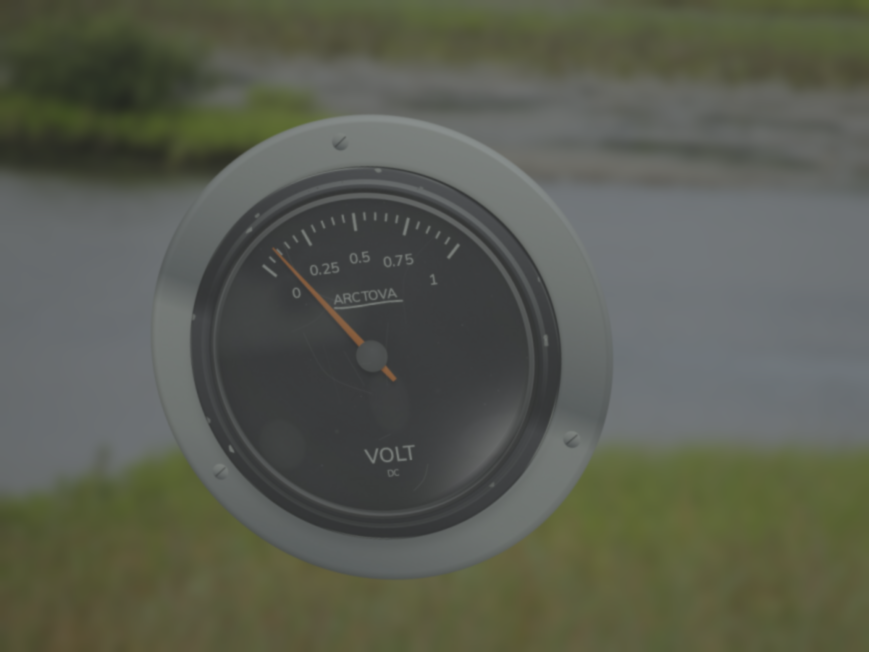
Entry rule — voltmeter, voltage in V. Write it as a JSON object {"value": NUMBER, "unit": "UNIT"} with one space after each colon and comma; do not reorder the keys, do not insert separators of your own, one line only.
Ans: {"value": 0.1, "unit": "V"}
